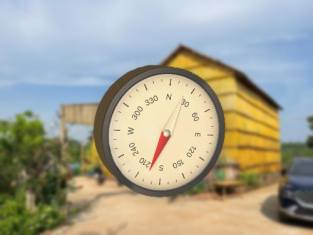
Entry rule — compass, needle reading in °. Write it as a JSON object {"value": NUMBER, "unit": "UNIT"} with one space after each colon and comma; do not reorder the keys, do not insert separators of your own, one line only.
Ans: {"value": 200, "unit": "°"}
